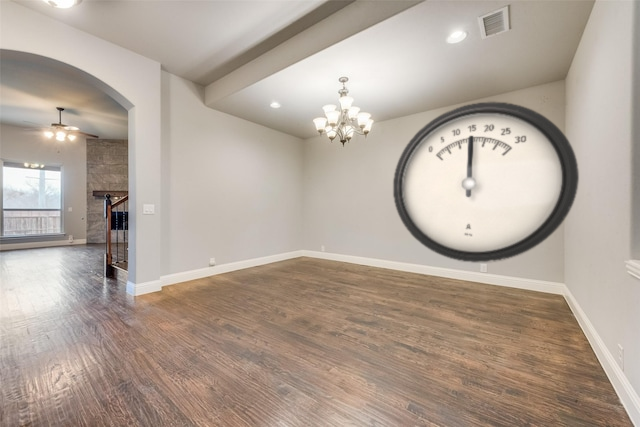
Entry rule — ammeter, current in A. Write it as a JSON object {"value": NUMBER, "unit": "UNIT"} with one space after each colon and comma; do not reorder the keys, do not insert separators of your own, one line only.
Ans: {"value": 15, "unit": "A"}
